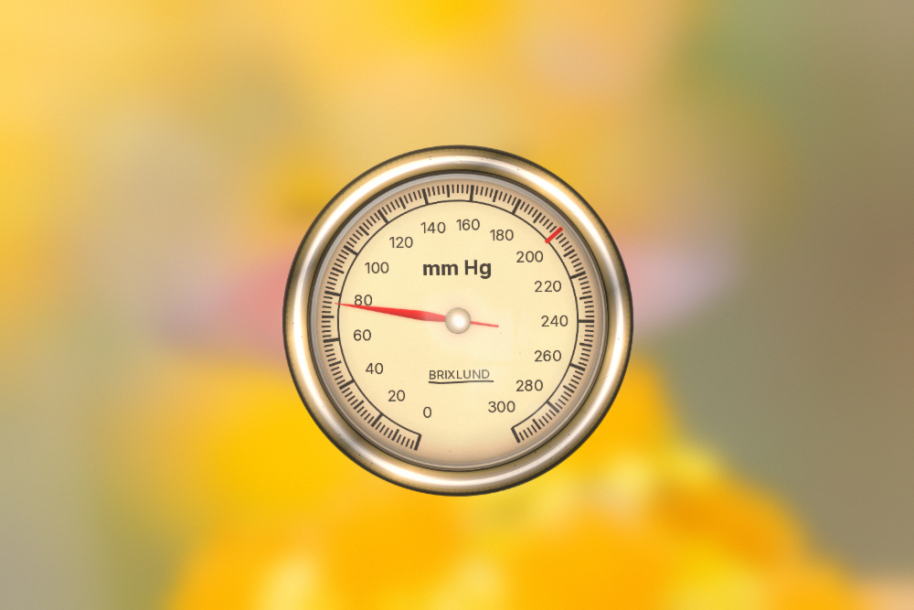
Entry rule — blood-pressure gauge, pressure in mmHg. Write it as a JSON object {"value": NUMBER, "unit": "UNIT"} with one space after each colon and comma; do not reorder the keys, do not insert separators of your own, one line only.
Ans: {"value": 76, "unit": "mmHg"}
